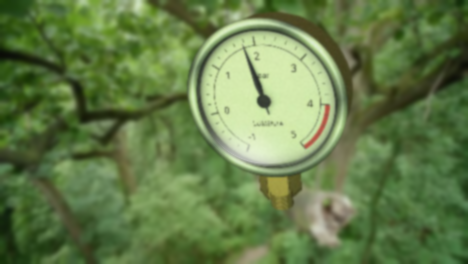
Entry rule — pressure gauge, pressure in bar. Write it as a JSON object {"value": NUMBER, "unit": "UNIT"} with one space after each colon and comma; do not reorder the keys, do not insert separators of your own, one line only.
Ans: {"value": 1.8, "unit": "bar"}
